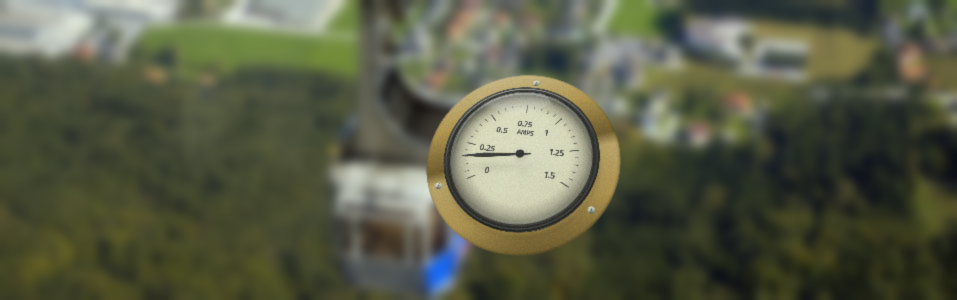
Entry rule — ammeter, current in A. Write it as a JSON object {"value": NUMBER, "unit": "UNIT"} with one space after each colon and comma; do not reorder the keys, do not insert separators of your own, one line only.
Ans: {"value": 0.15, "unit": "A"}
